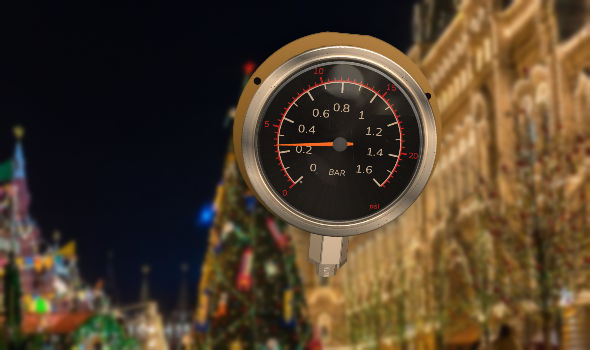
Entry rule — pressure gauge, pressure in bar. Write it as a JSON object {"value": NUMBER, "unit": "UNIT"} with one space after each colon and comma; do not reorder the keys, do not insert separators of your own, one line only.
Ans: {"value": 0.25, "unit": "bar"}
